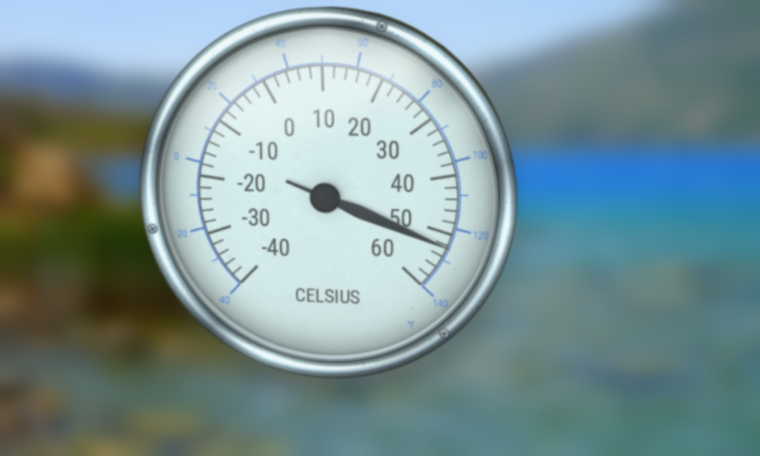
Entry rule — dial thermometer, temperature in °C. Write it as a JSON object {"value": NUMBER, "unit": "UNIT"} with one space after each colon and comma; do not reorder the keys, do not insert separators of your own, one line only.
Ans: {"value": 52, "unit": "°C"}
